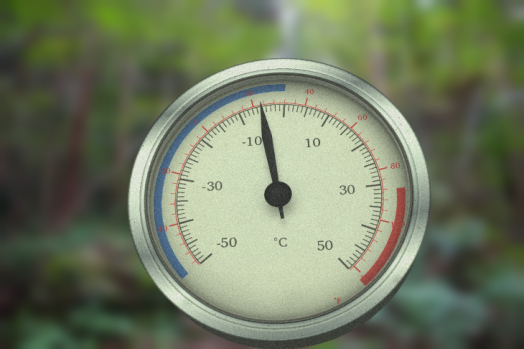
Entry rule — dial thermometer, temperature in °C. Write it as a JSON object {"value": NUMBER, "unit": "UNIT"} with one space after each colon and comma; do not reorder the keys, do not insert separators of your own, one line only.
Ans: {"value": -5, "unit": "°C"}
